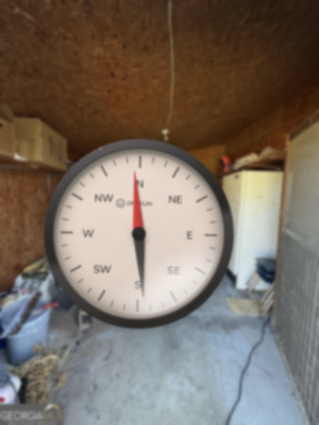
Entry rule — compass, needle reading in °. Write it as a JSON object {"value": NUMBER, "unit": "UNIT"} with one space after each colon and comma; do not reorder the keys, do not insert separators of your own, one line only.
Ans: {"value": 355, "unit": "°"}
